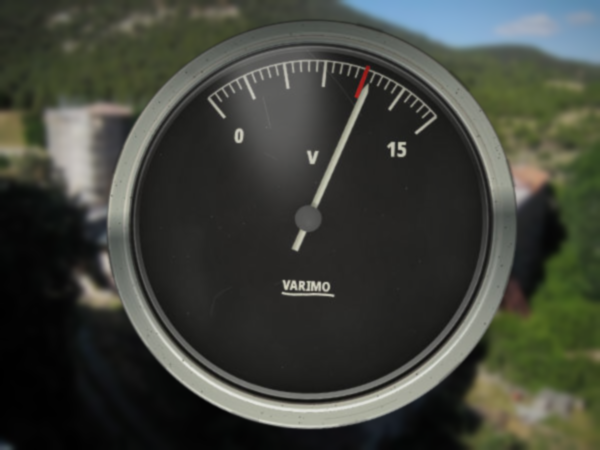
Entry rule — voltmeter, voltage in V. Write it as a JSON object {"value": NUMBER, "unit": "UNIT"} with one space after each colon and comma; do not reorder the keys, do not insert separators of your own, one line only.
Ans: {"value": 10.5, "unit": "V"}
